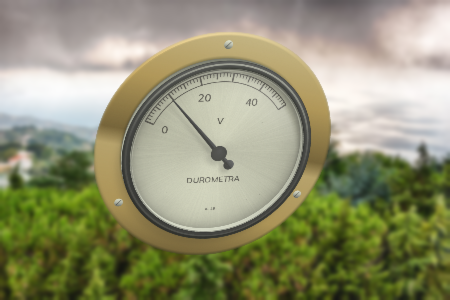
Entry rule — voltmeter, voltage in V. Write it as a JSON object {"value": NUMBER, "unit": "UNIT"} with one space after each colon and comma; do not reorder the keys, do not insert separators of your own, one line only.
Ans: {"value": 10, "unit": "V"}
